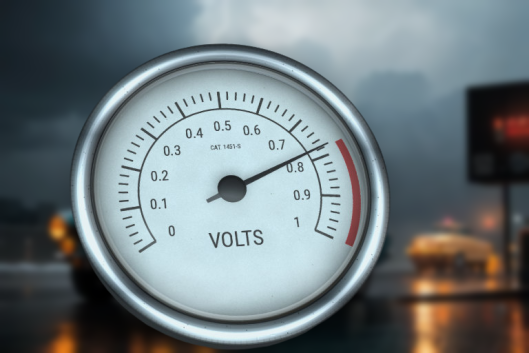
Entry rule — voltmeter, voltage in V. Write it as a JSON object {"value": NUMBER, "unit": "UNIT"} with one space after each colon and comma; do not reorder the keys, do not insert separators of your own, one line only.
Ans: {"value": 0.78, "unit": "V"}
